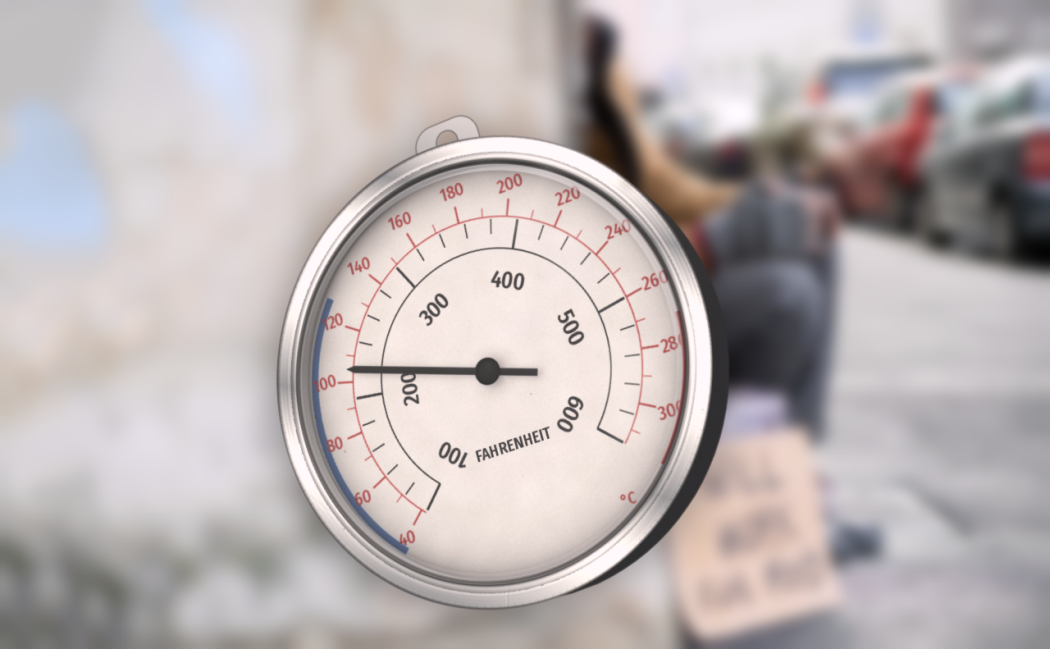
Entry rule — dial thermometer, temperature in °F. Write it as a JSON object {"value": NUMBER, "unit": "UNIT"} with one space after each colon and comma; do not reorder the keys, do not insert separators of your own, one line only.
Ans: {"value": 220, "unit": "°F"}
